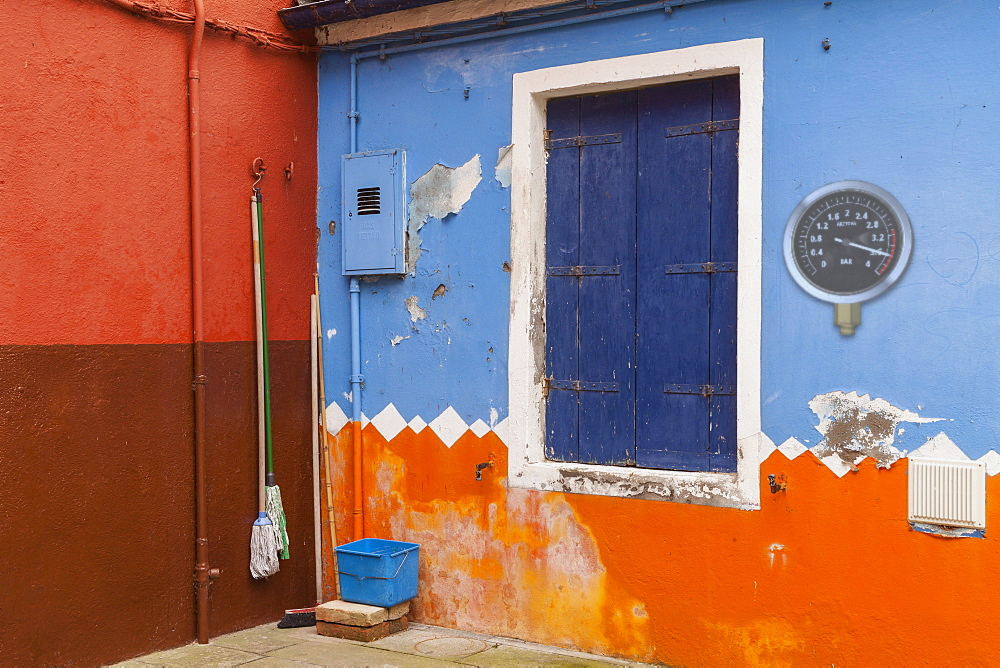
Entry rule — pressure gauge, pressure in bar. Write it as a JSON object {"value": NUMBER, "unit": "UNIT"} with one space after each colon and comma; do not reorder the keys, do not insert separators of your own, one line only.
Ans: {"value": 3.6, "unit": "bar"}
